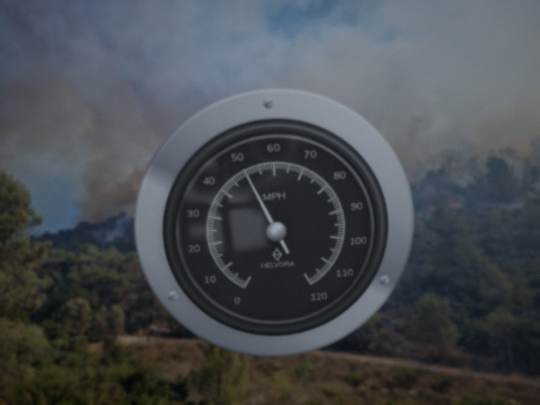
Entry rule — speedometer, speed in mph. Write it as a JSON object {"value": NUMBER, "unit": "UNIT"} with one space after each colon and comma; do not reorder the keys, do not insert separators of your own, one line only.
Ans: {"value": 50, "unit": "mph"}
